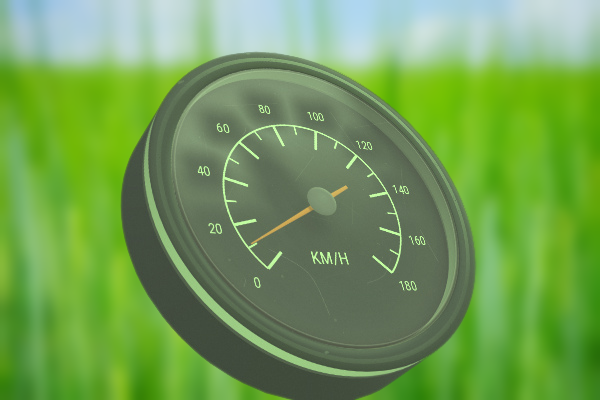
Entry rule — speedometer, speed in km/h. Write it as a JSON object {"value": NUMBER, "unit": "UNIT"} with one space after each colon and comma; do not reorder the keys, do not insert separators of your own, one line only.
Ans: {"value": 10, "unit": "km/h"}
